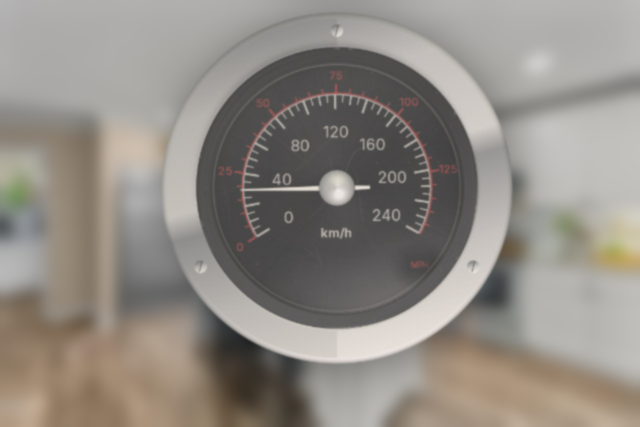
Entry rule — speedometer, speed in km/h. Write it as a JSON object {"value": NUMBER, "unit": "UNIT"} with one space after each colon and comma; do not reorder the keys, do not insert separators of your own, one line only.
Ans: {"value": 30, "unit": "km/h"}
